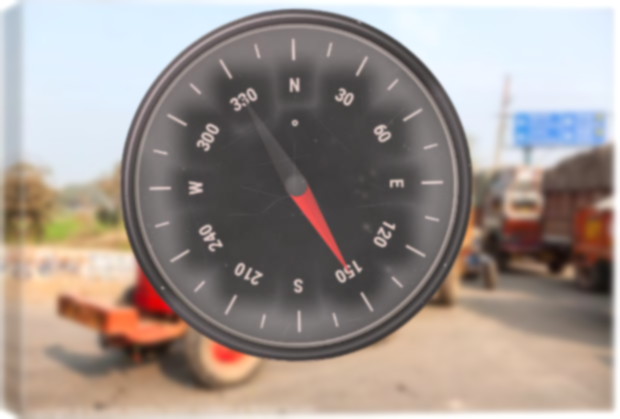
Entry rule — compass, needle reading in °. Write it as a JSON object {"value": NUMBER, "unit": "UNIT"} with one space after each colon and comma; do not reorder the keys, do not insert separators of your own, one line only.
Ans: {"value": 150, "unit": "°"}
